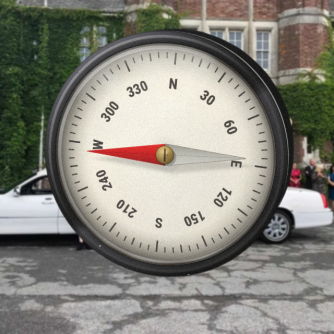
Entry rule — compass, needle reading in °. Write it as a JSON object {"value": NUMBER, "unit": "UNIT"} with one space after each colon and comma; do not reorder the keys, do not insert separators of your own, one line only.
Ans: {"value": 265, "unit": "°"}
